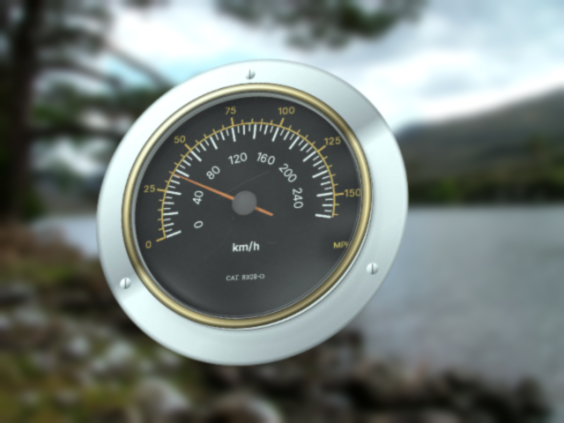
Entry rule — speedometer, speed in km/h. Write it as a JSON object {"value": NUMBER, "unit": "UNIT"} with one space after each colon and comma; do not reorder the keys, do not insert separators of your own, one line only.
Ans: {"value": 55, "unit": "km/h"}
